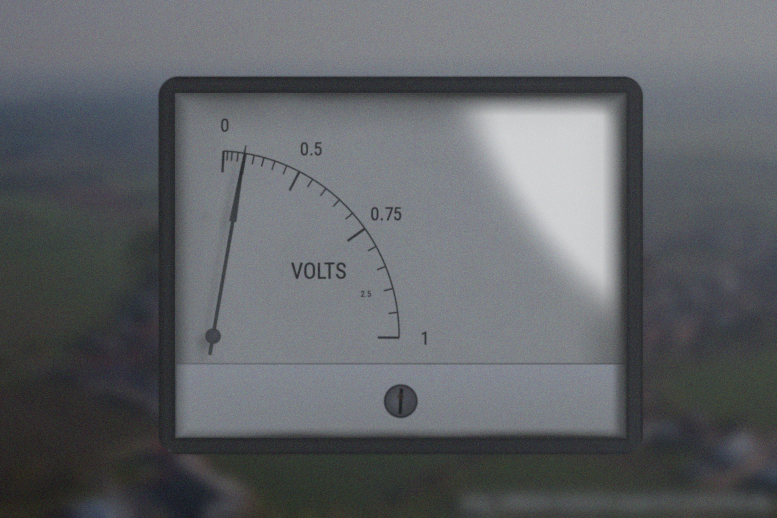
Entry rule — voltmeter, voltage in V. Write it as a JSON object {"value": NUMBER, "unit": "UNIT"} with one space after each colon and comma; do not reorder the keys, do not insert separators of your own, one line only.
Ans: {"value": 0.25, "unit": "V"}
